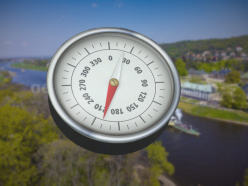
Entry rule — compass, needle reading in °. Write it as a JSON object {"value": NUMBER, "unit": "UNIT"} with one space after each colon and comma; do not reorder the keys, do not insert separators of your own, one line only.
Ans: {"value": 200, "unit": "°"}
